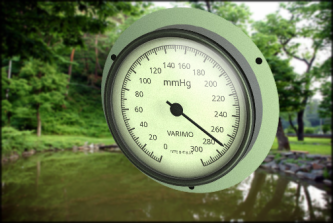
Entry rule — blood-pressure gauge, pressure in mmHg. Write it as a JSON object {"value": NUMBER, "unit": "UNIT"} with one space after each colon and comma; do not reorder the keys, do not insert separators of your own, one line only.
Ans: {"value": 270, "unit": "mmHg"}
